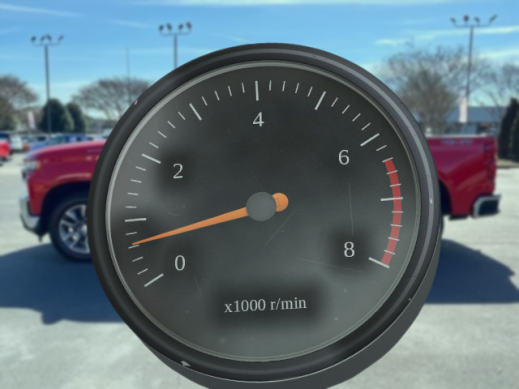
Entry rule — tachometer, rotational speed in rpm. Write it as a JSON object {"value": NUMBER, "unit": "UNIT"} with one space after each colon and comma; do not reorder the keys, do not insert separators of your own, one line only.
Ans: {"value": 600, "unit": "rpm"}
